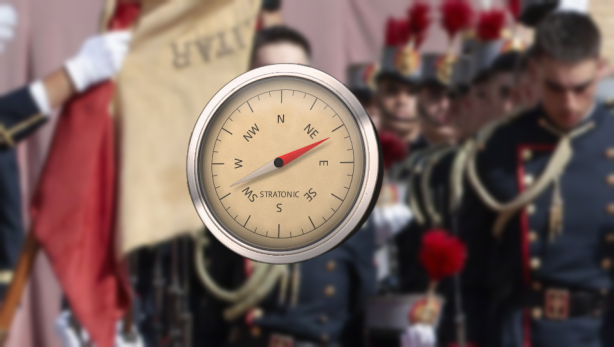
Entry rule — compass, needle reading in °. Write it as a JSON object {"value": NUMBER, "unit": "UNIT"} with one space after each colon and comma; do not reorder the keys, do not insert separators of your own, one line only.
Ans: {"value": 65, "unit": "°"}
